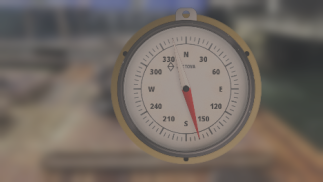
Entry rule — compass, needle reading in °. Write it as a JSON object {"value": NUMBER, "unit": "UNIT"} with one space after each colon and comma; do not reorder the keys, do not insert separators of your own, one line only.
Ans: {"value": 165, "unit": "°"}
